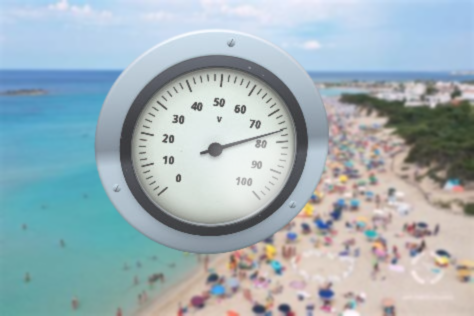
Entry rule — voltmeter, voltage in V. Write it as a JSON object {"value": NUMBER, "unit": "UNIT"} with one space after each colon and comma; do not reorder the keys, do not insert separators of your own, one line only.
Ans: {"value": 76, "unit": "V"}
